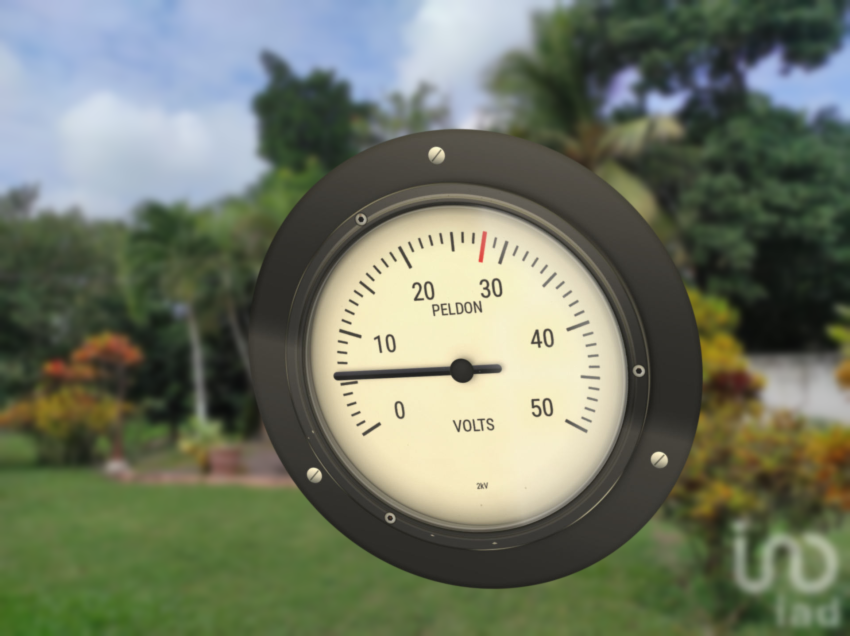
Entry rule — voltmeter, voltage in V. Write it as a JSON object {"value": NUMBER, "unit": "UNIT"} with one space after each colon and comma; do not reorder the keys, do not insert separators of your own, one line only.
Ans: {"value": 6, "unit": "V"}
